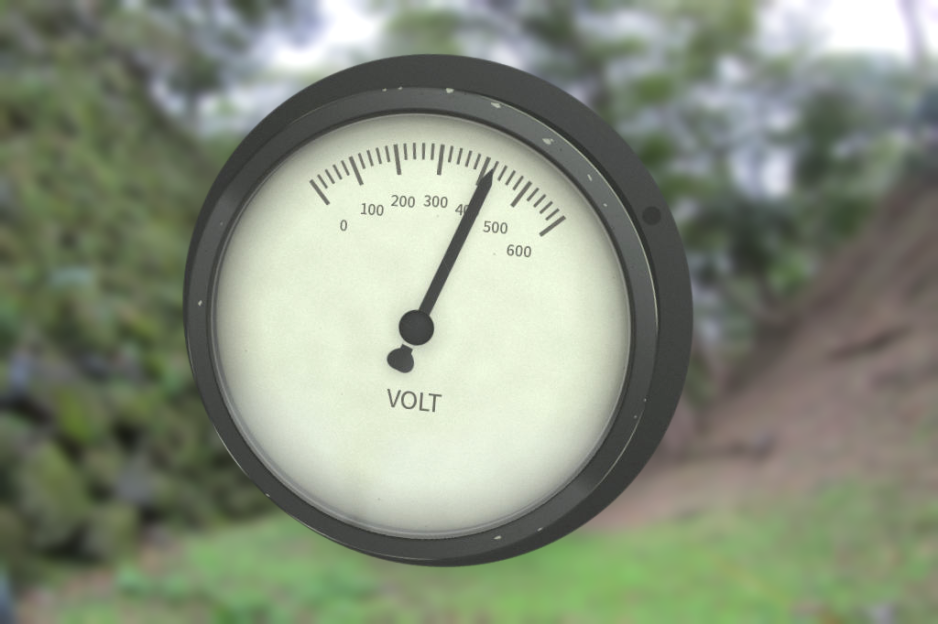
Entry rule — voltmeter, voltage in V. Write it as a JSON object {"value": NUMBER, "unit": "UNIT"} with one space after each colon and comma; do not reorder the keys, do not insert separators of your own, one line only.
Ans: {"value": 420, "unit": "V"}
